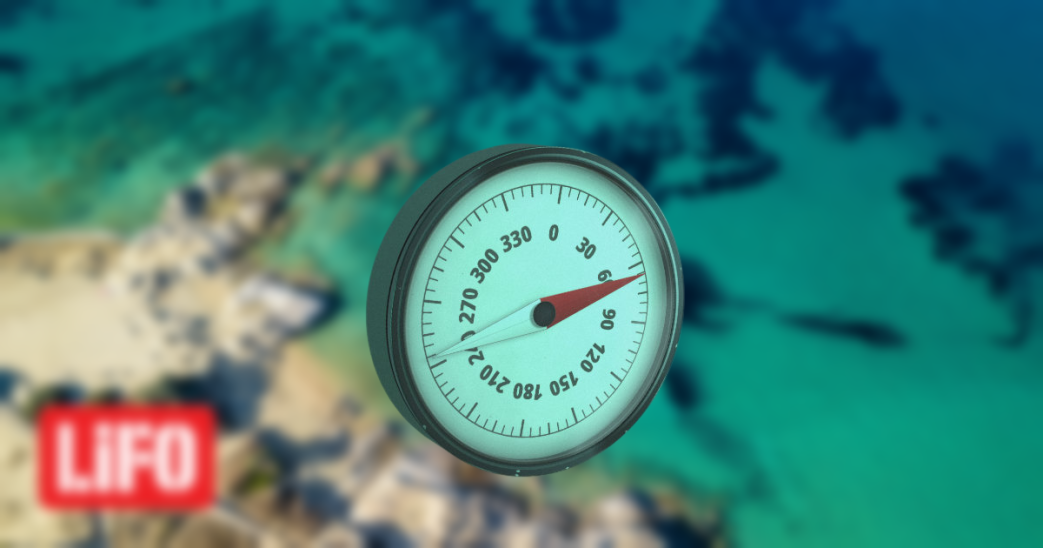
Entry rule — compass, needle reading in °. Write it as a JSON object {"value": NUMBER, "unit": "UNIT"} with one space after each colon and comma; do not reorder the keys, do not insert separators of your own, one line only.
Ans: {"value": 65, "unit": "°"}
